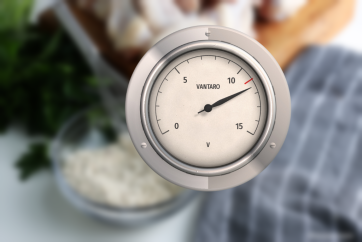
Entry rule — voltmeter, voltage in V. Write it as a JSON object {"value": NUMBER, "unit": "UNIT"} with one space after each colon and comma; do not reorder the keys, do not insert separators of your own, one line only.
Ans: {"value": 11.5, "unit": "V"}
